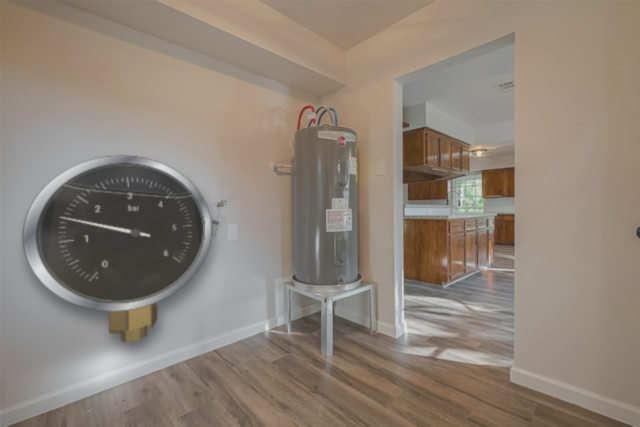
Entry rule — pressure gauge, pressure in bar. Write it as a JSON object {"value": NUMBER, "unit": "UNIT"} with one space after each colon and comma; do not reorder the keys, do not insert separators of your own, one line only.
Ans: {"value": 1.5, "unit": "bar"}
